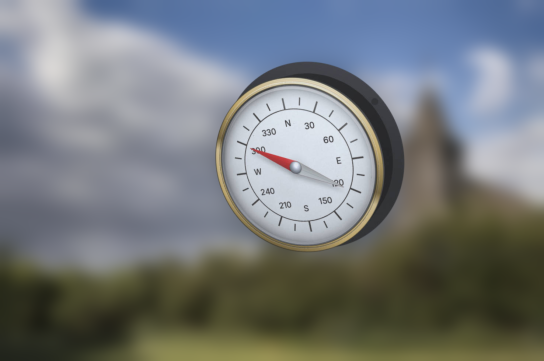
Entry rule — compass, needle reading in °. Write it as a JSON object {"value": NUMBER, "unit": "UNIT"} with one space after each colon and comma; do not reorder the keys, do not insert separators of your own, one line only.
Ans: {"value": 300, "unit": "°"}
